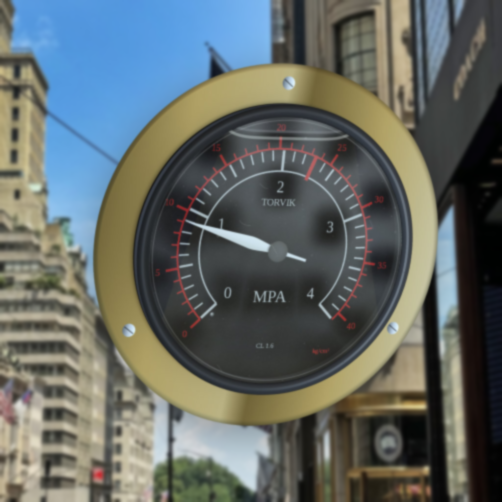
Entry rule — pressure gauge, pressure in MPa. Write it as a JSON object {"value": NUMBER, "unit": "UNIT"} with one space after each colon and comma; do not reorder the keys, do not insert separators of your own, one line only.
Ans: {"value": 0.9, "unit": "MPa"}
